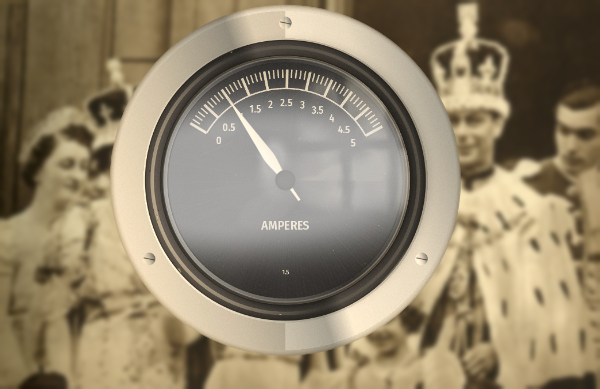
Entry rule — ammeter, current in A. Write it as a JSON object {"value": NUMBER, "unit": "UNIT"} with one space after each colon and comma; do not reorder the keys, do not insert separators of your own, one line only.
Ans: {"value": 1, "unit": "A"}
